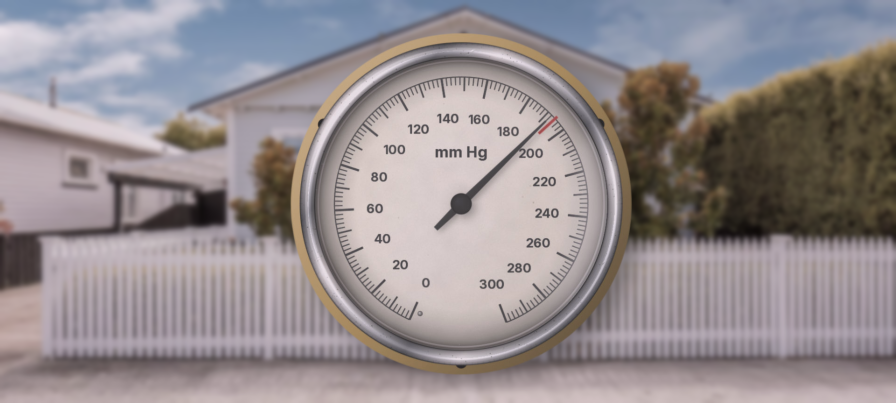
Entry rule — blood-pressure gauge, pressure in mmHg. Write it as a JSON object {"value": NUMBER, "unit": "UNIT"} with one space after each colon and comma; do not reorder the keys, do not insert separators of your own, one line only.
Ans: {"value": 192, "unit": "mmHg"}
